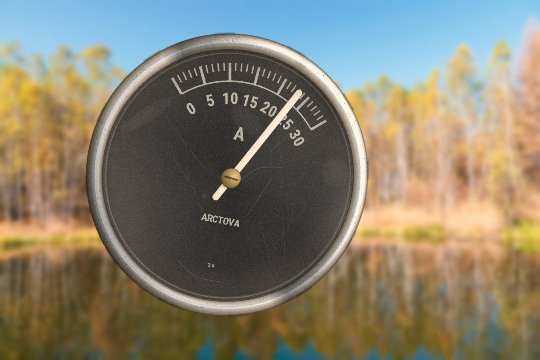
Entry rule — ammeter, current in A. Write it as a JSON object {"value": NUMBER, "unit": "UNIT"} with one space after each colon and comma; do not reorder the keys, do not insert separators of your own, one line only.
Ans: {"value": 23, "unit": "A"}
